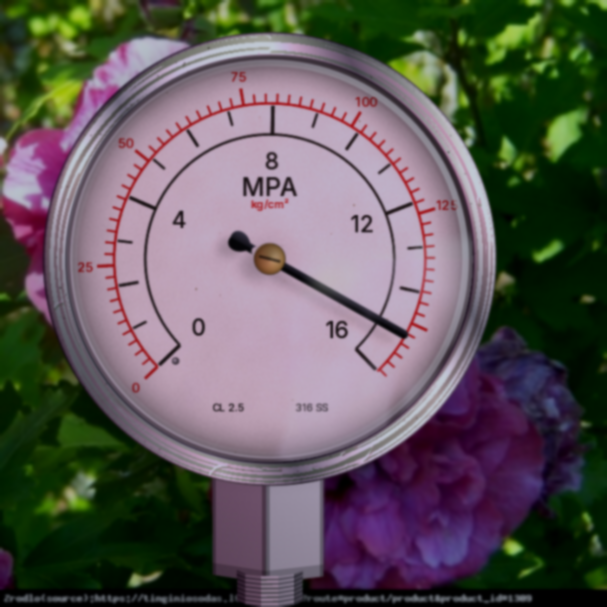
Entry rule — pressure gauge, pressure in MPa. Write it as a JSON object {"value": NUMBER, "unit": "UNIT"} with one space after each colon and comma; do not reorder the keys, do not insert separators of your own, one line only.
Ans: {"value": 15, "unit": "MPa"}
